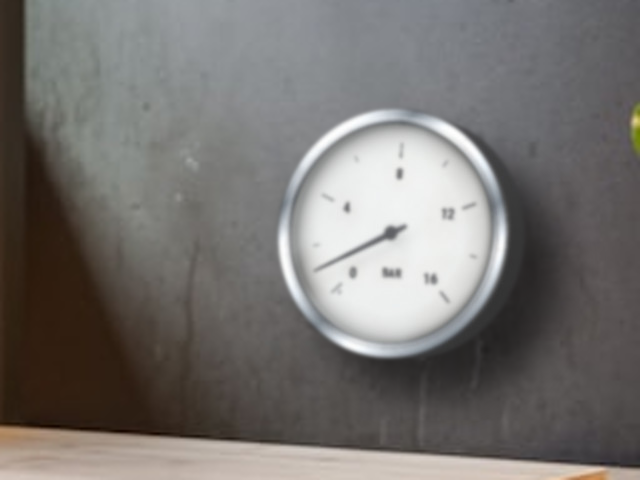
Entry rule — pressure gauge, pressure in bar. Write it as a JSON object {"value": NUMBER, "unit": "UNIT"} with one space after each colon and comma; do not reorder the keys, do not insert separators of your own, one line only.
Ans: {"value": 1, "unit": "bar"}
